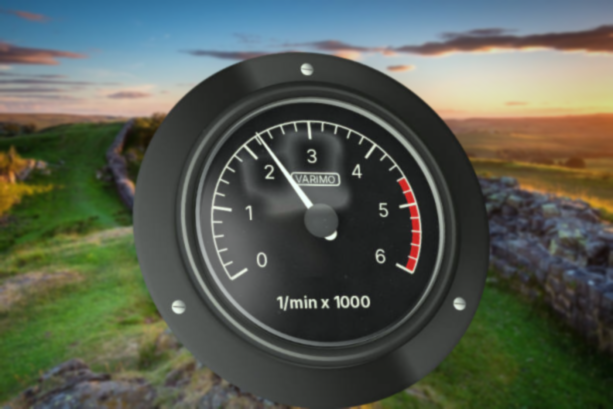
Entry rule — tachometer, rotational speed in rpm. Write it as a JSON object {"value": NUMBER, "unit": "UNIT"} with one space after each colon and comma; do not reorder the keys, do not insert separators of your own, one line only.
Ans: {"value": 2200, "unit": "rpm"}
